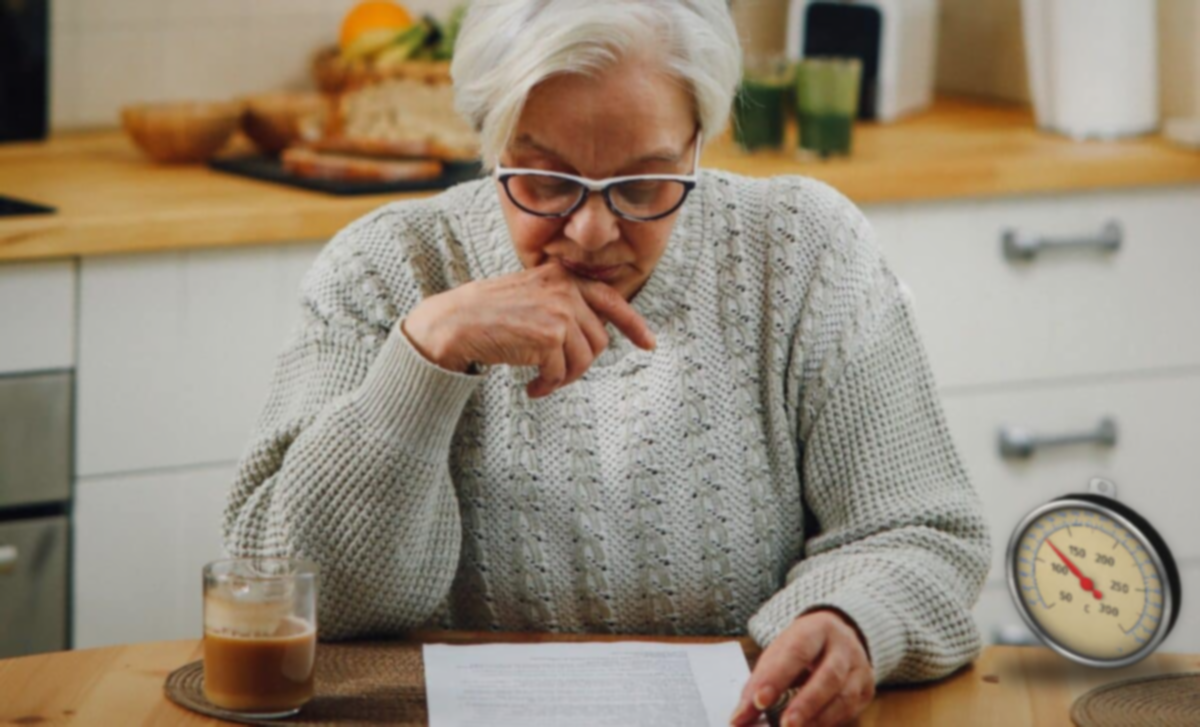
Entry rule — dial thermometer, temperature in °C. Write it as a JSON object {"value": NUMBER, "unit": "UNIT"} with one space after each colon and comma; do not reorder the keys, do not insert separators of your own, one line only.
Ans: {"value": 125, "unit": "°C"}
